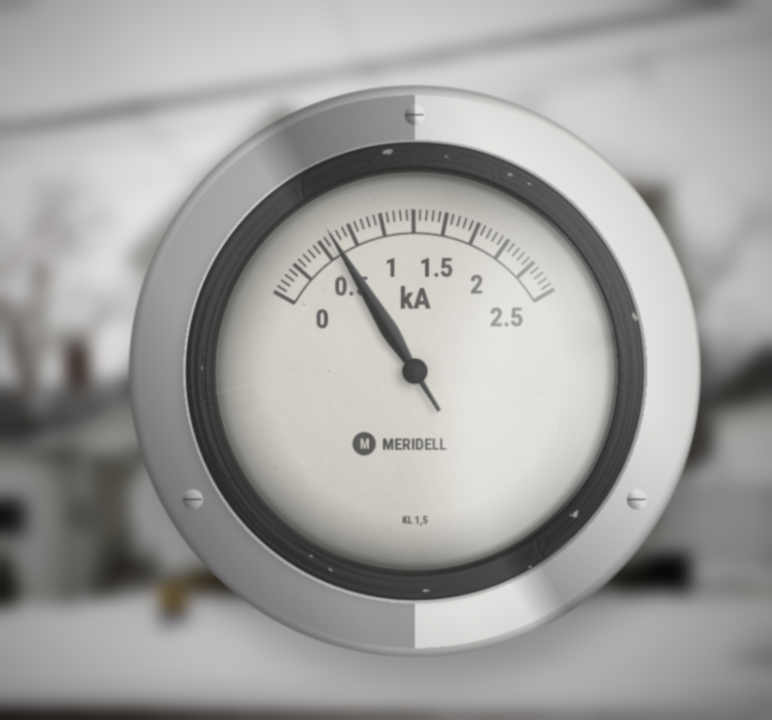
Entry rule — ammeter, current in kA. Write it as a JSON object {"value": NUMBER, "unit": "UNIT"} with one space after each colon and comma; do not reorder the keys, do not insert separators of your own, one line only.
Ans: {"value": 0.6, "unit": "kA"}
